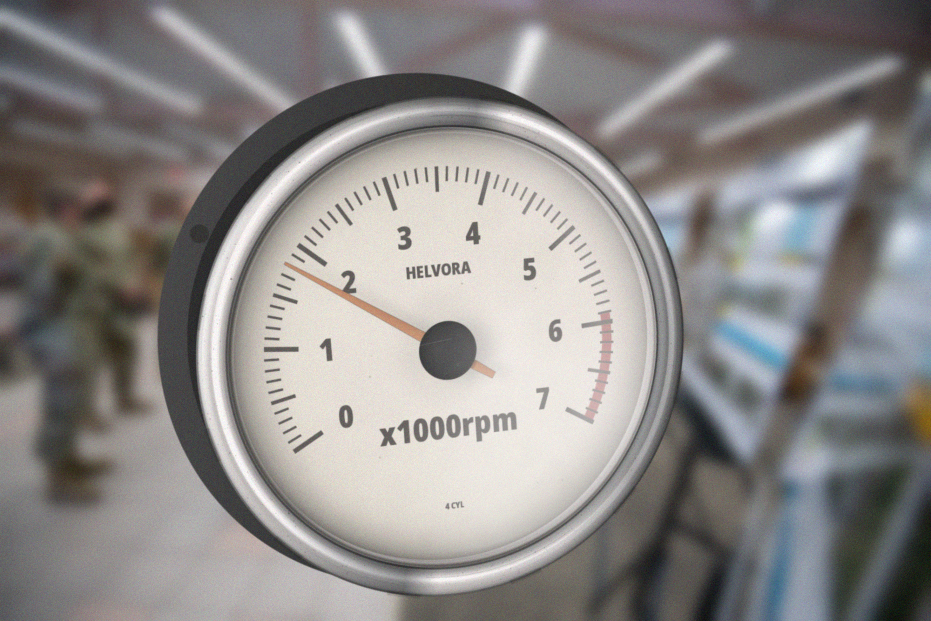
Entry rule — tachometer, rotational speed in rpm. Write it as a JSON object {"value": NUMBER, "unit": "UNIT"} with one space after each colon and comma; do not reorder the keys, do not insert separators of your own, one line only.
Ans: {"value": 1800, "unit": "rpm"}
